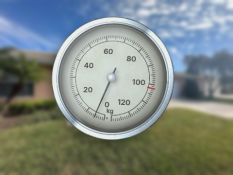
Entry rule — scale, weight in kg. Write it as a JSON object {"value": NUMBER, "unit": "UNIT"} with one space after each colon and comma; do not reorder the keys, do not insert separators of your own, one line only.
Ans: {"value": 5, "unit": "kg"}
